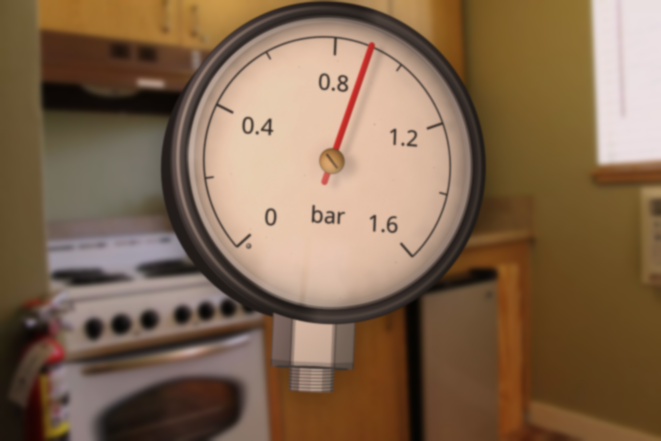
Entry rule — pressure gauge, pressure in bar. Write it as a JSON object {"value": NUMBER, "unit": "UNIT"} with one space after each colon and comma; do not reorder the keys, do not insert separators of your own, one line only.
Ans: {"value": 0.9, "unit": "bar"}
